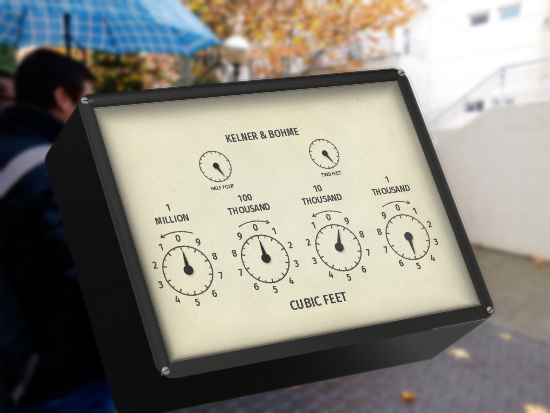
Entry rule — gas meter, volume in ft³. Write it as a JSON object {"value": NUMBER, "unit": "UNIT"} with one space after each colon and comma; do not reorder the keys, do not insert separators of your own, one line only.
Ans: {"value": 999500, "unit": "ft³"}
